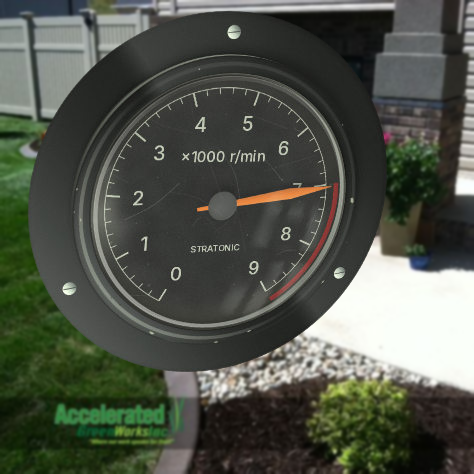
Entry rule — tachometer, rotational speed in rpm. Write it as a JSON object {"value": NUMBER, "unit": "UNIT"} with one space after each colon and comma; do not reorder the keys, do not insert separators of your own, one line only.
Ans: {"value": 7000, "unit": "rpm"}
